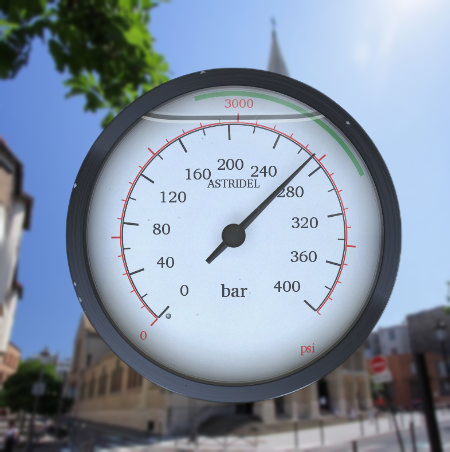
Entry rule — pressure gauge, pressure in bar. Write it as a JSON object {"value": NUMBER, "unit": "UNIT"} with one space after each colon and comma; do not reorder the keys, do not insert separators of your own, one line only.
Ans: {"value": 270, "unit": "bar"}
